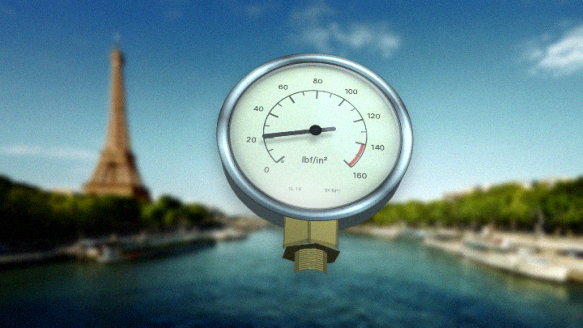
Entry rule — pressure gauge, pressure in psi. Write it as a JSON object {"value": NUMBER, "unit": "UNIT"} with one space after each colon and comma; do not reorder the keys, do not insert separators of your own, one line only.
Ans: {"value": 20, "unit": "psi"}
